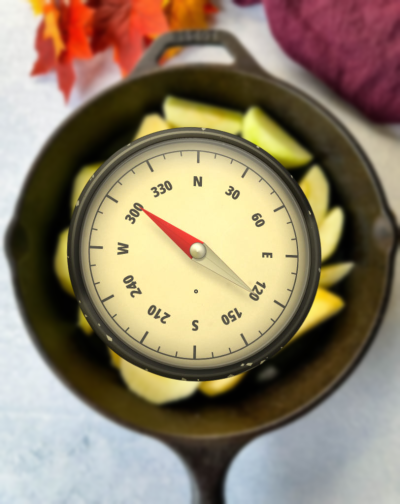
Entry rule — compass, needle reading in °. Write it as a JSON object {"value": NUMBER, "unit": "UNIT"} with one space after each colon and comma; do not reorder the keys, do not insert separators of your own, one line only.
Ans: {"value": 305, "unit": "°"}
